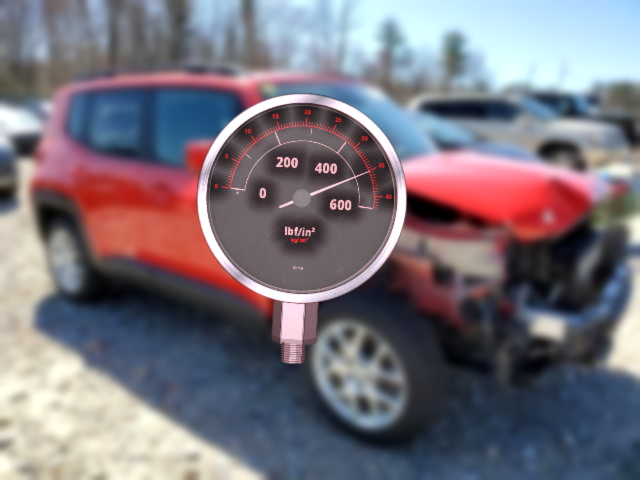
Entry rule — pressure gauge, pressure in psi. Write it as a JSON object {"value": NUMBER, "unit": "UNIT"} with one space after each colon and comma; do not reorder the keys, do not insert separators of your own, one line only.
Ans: {"value": 500, "unit": "psi"}
